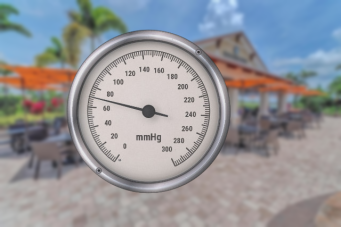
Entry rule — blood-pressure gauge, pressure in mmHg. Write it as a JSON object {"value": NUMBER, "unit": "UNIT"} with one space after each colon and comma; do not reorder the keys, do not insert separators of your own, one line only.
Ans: {"value": 70, "unit": "mmHg"}
